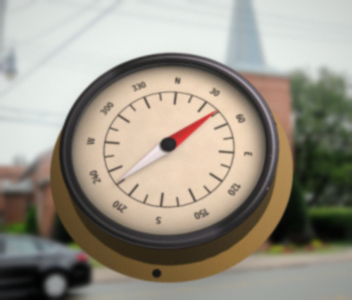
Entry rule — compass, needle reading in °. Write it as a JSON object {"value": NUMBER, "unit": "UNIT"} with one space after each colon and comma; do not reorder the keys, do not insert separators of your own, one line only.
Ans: {"value": 45, "unit": "°"}
